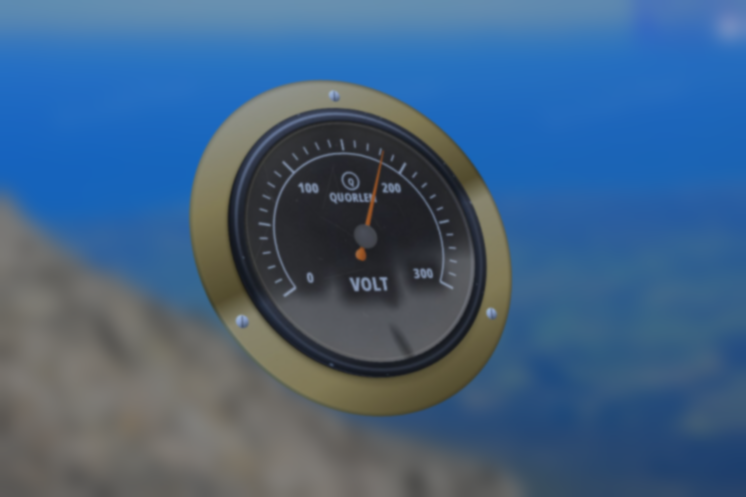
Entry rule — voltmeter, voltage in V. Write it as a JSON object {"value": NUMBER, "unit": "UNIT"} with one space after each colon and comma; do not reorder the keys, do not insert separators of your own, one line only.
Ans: {"value": 180, "unit": "V"}
